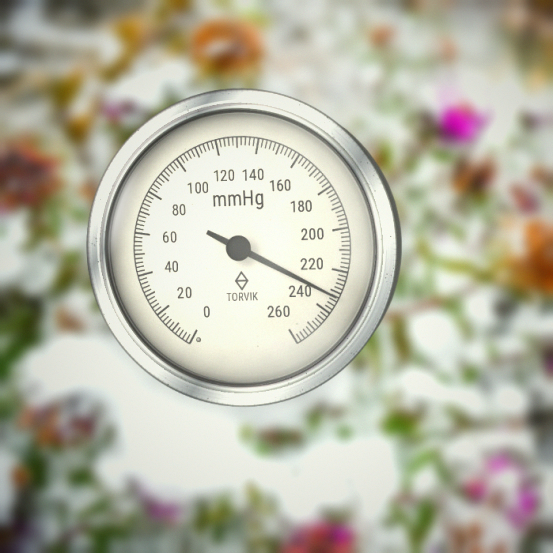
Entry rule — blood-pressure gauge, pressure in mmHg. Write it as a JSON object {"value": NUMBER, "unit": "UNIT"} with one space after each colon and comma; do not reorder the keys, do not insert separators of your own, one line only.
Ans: {"value": 232, "unit": "mmHg"}
